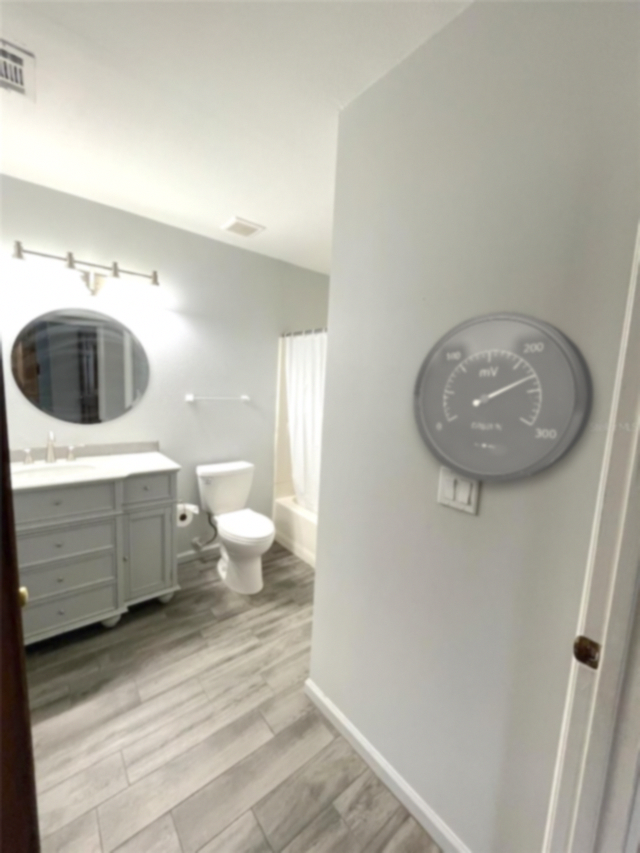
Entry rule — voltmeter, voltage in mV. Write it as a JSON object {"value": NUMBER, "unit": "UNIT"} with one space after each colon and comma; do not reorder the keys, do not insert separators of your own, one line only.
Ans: {"value": 230, "unit": "mV"}
